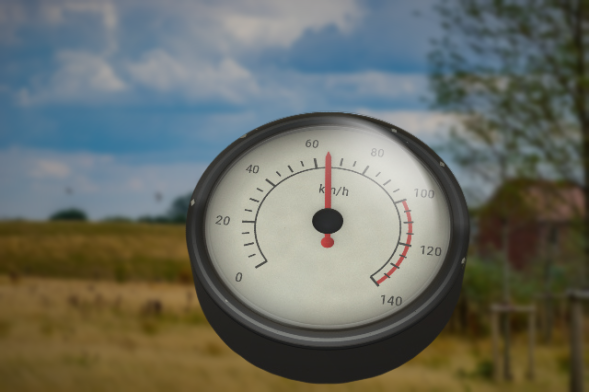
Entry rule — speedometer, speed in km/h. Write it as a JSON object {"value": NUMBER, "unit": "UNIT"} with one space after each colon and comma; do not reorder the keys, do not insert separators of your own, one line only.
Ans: {"value": 65, "unit": "km/h"}
